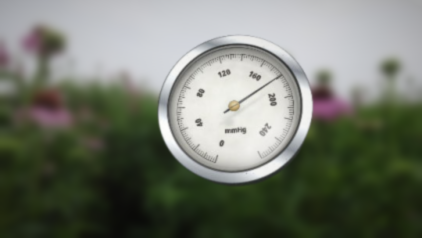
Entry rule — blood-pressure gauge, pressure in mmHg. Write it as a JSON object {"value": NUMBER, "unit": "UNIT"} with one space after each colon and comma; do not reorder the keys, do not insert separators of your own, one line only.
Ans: {"value": 180, "unit": "mmHg"}
